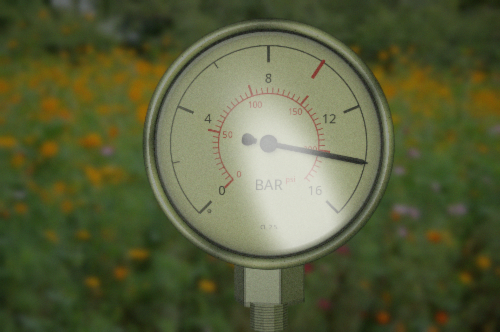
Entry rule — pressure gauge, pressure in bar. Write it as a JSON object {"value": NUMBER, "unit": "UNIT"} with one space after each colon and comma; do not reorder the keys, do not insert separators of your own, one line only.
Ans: {"value": 14, "unit": "bar"}
